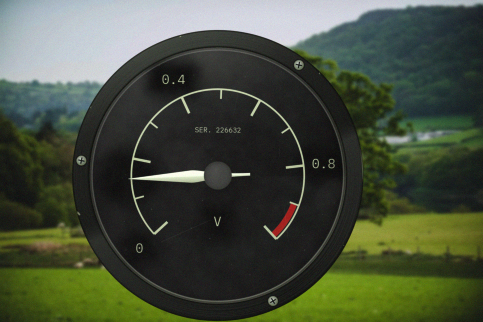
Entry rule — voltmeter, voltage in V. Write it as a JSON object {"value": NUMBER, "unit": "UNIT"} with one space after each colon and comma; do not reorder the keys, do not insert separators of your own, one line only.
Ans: {"value": 0.15, "unit": "V"}
